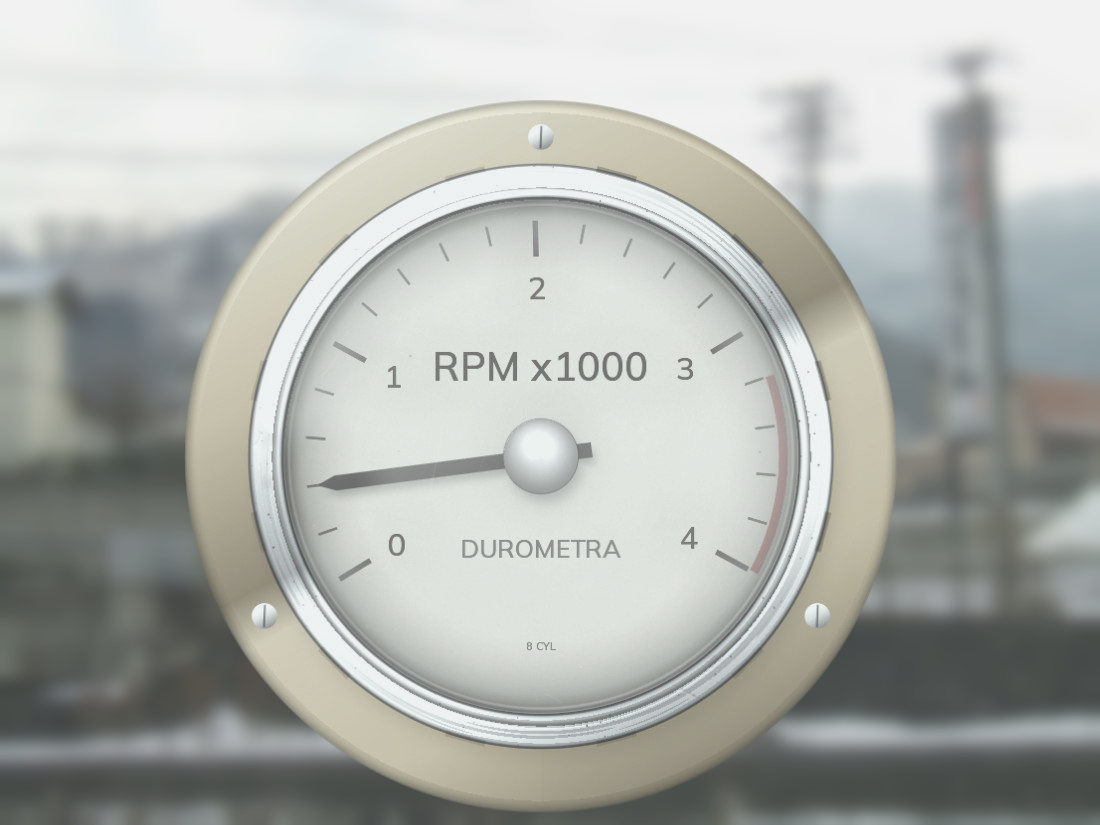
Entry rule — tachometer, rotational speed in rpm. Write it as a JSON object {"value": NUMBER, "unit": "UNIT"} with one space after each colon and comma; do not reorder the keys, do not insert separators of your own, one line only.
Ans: {"value": 400, "unit": "rpm"}
